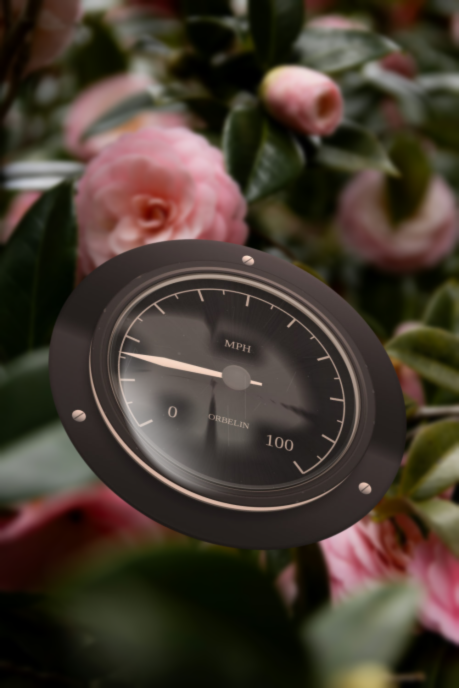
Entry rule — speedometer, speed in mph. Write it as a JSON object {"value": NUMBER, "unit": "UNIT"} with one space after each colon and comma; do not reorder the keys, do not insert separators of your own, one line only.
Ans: {"value": 15, "unit": "mph"}
